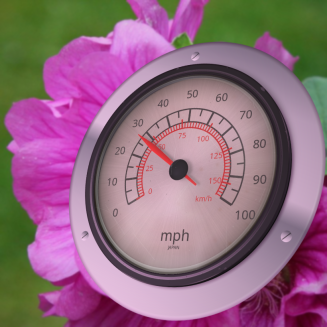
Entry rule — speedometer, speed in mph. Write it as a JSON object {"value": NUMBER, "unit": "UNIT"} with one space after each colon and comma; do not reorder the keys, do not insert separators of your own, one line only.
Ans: {"value": 27.5, "unit": "mph"}
